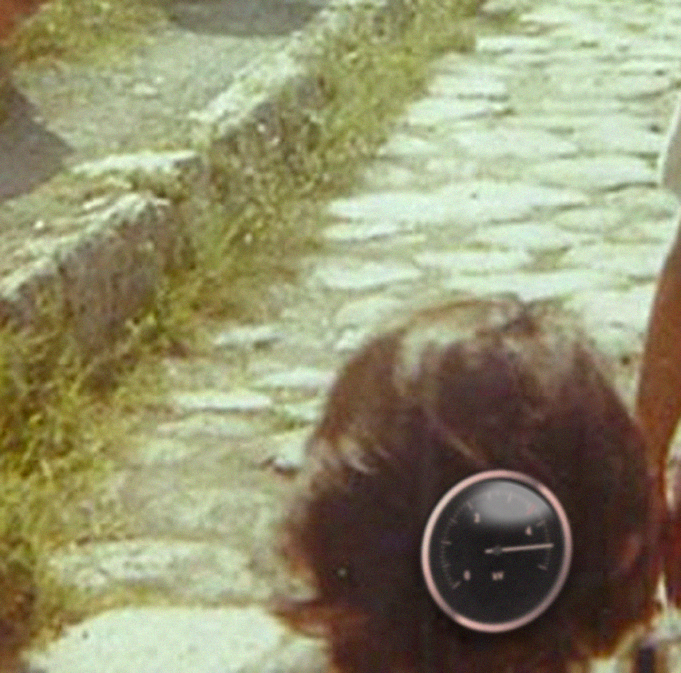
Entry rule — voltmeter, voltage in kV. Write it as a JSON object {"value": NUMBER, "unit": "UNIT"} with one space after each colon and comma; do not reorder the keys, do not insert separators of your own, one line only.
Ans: {"value": 4.5, "unit": "kV"}
